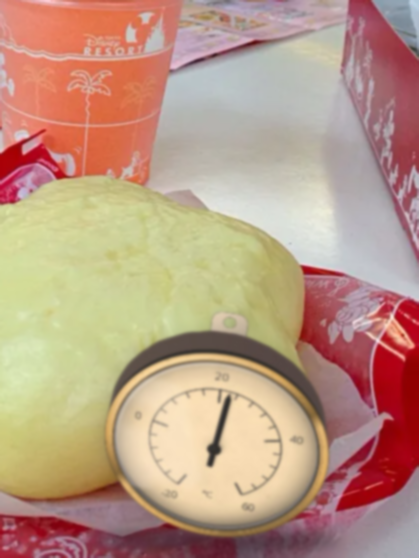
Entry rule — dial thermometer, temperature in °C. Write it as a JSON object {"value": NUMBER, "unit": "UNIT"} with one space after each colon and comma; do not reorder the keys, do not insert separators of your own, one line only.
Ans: {"value": 22, "unit": "°C"}
